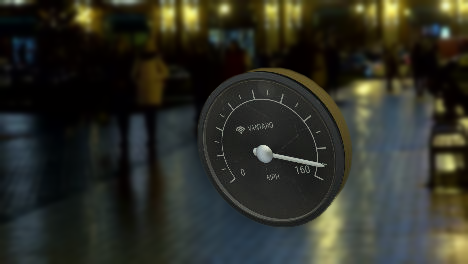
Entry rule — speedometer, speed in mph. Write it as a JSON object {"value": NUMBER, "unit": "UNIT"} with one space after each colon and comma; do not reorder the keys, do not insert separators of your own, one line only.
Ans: {"value": 150, "unit": "mph"}
